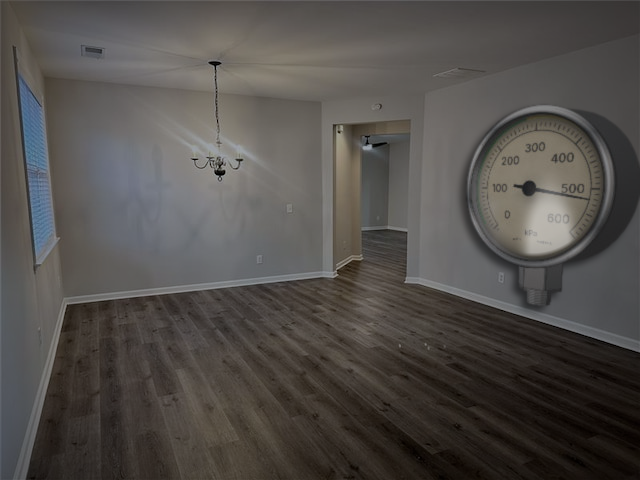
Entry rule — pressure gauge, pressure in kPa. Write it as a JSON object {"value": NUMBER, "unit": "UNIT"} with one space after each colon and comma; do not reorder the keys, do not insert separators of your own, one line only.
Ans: {"value": 520, "unit": "kPa"}
